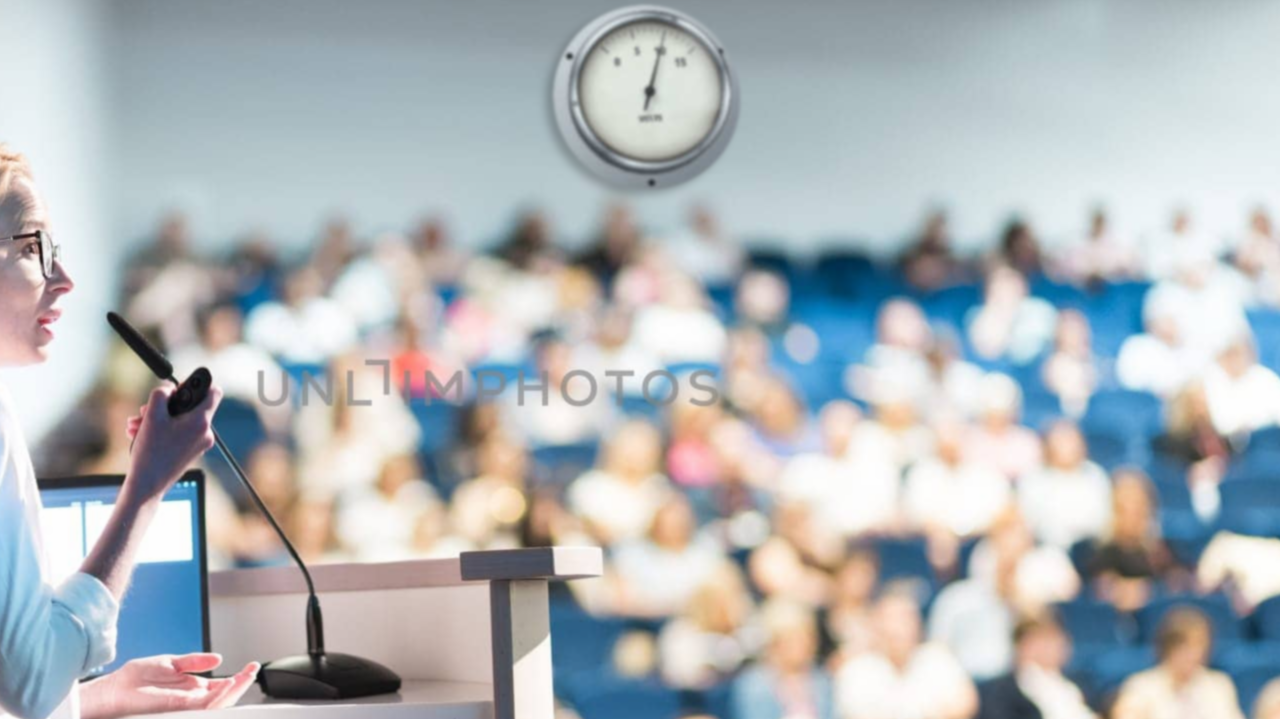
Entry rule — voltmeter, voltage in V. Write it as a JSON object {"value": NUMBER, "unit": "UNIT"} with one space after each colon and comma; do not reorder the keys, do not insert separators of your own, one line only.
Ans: {"value": 10, "unit": "V"}
